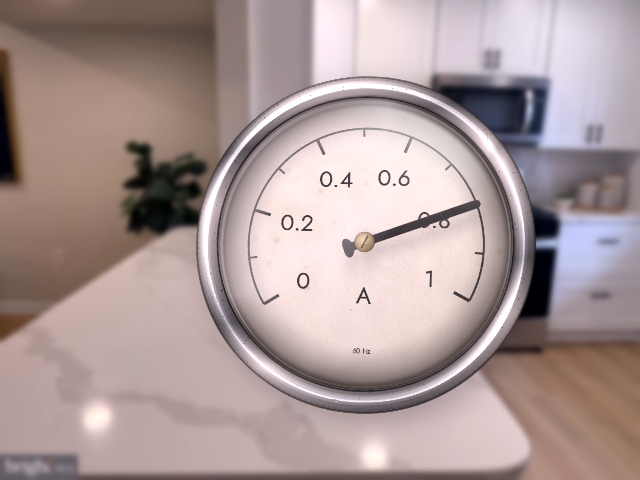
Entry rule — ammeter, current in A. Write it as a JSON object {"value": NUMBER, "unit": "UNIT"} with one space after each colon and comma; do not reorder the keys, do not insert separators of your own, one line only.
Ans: {"value": 0.8, "unit": "A"}
